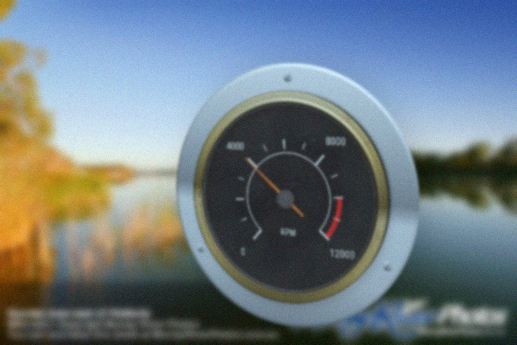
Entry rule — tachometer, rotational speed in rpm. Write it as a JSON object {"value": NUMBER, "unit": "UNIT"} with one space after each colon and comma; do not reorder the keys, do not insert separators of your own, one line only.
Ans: {"value": 4000, "unit": "rpm"}
